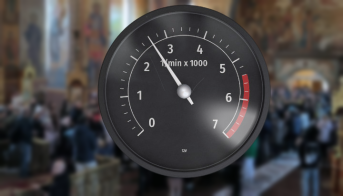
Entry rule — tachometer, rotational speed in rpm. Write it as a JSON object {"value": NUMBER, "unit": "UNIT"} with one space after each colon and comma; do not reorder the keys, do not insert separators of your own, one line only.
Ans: {"value": 2600, "unit": "rpm"}
